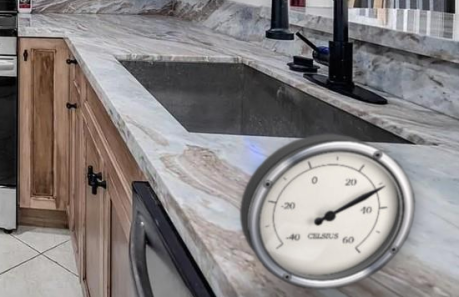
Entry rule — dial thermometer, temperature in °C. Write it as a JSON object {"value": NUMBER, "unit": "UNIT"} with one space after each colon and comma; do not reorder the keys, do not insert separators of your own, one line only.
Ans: {"value": 30, "unit": "°C"}
